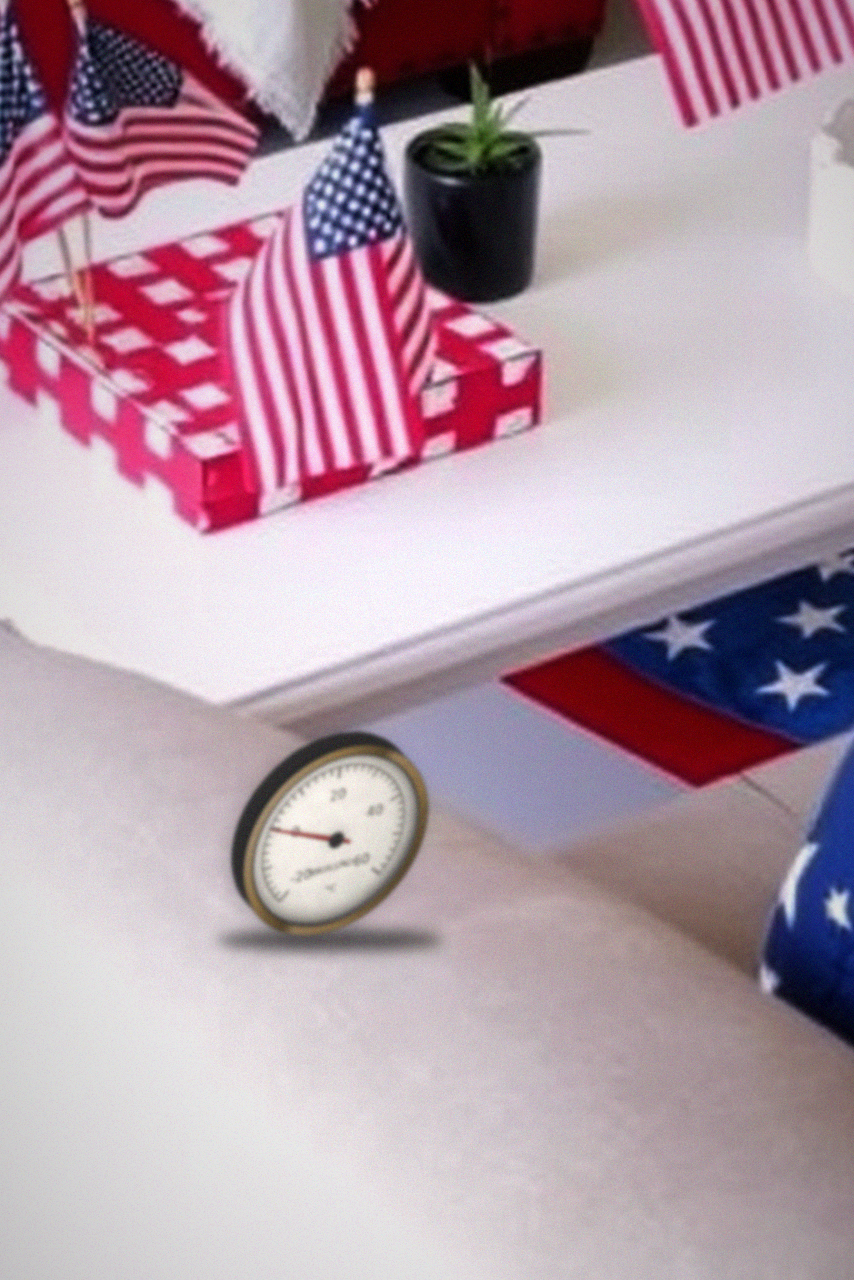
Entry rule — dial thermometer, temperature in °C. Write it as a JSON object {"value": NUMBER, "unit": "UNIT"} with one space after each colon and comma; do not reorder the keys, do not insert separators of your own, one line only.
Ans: {"value": 0, "unit": "°C"}
